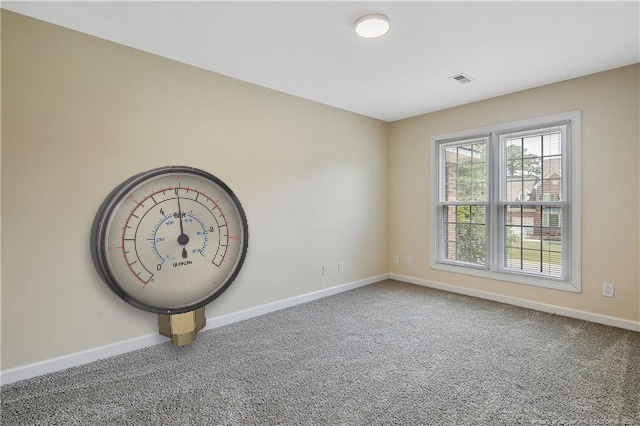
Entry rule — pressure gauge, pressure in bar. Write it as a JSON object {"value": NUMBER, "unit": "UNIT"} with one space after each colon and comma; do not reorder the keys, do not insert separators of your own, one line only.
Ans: {"value": 5, "unit": "bar"}
